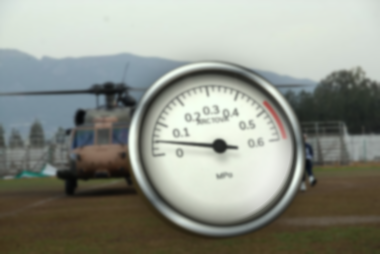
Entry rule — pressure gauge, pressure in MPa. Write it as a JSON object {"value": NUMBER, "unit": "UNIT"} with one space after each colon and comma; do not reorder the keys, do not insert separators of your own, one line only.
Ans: {"value": 0.04, "unit": "MPa"}
